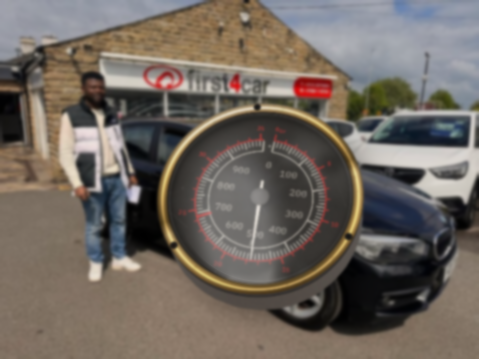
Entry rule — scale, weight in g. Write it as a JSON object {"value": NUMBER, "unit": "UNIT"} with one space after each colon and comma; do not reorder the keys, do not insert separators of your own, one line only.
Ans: {"value": 500, "unit": "g"}
